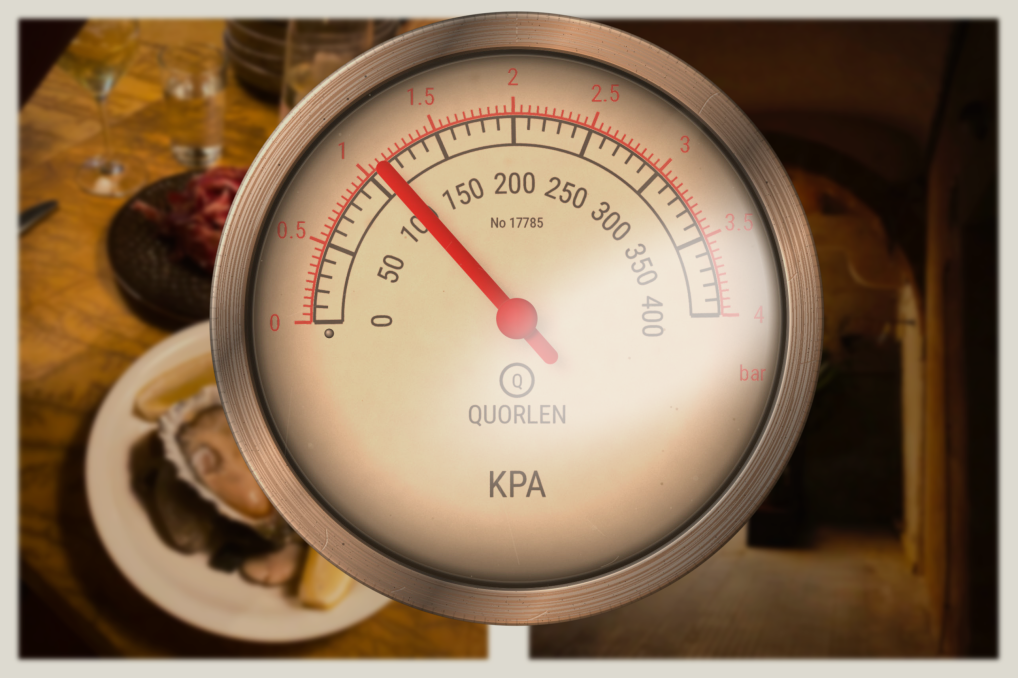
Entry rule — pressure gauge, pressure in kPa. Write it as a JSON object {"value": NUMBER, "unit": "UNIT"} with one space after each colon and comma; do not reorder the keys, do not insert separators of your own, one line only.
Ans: {"value": 110, "unit": "kPa"}
